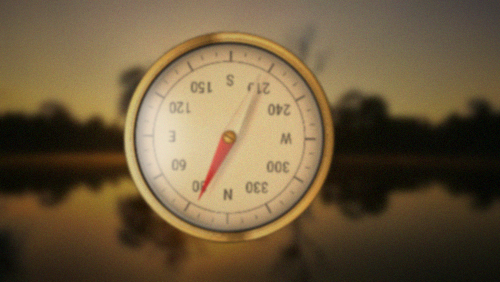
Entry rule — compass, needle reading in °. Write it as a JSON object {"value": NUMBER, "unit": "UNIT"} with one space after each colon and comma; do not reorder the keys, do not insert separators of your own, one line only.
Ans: {"value": 25, "unit": "°"}
